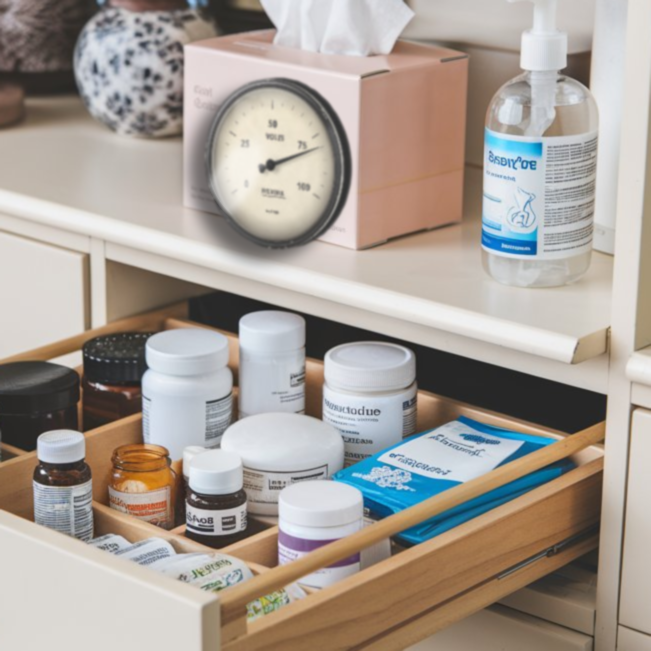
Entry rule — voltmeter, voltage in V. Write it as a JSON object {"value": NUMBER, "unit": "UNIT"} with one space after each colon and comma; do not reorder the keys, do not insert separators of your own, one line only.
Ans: {"value": 80, "unit": "V"}
